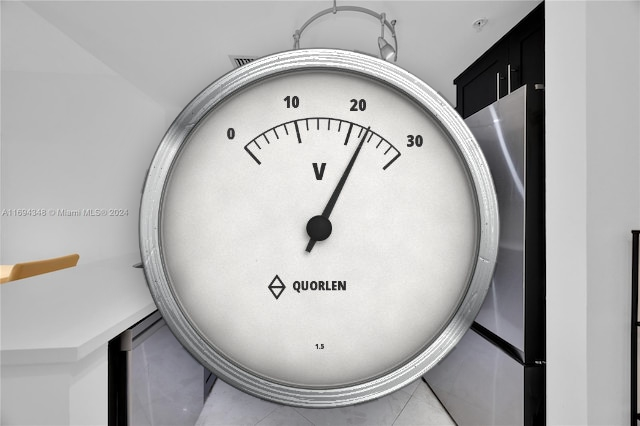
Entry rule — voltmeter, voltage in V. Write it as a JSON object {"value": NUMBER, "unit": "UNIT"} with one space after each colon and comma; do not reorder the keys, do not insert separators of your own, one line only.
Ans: {"value": 23, "unit": "V"}
